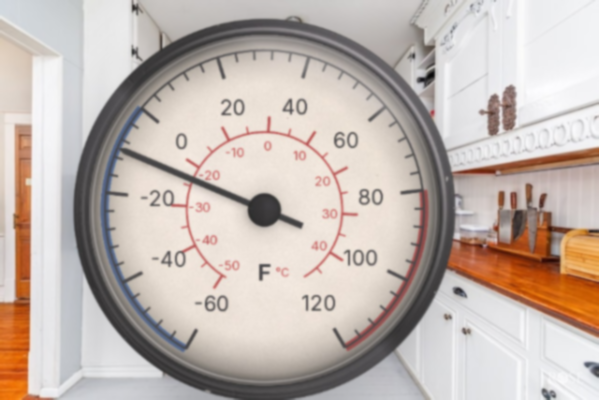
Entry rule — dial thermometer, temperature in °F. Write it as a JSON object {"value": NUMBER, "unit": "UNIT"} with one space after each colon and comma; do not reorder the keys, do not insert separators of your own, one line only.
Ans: {"value": -10, "unit": "°F"}
